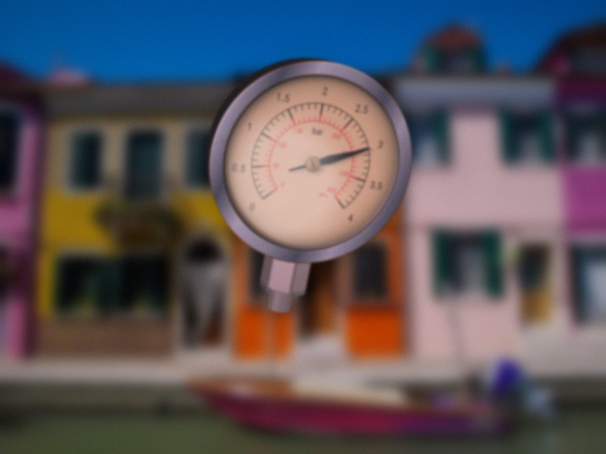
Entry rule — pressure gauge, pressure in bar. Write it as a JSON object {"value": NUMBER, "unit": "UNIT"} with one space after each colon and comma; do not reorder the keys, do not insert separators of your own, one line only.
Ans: {"value": 3, "unit": "bar"}
